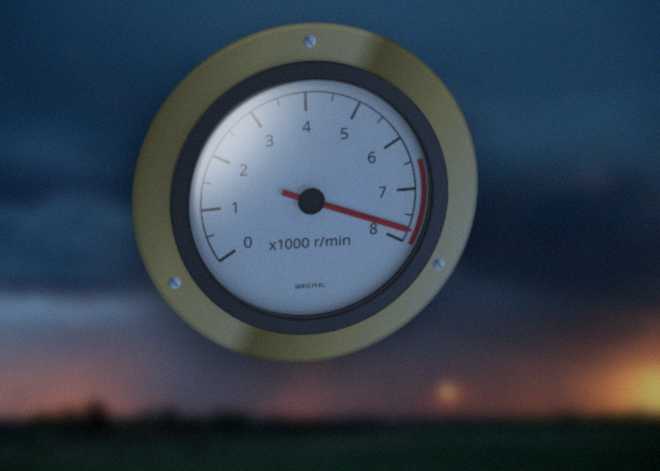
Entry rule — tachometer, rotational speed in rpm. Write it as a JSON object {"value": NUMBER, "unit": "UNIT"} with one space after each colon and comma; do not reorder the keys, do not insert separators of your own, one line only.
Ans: {"value": 7750, "unit": "rpm"}
